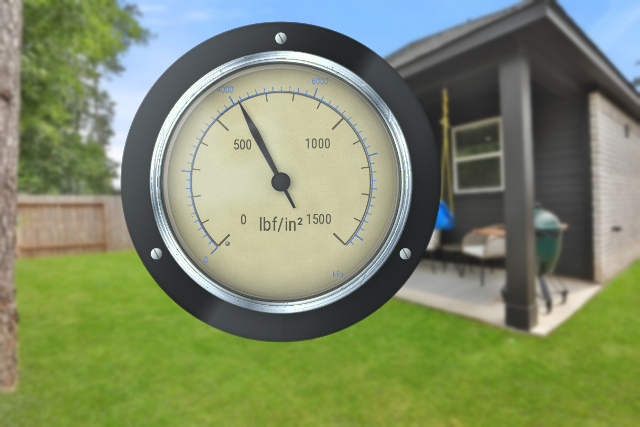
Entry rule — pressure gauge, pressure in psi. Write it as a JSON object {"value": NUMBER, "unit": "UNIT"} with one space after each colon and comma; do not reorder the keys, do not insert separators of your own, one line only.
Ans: {"value": 600, "unit": "psi"}
